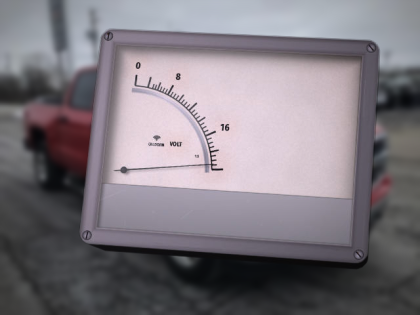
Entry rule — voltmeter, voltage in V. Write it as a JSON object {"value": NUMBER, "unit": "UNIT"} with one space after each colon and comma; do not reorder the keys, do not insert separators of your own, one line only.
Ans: {"value": 19.5, "unit": "V"}
